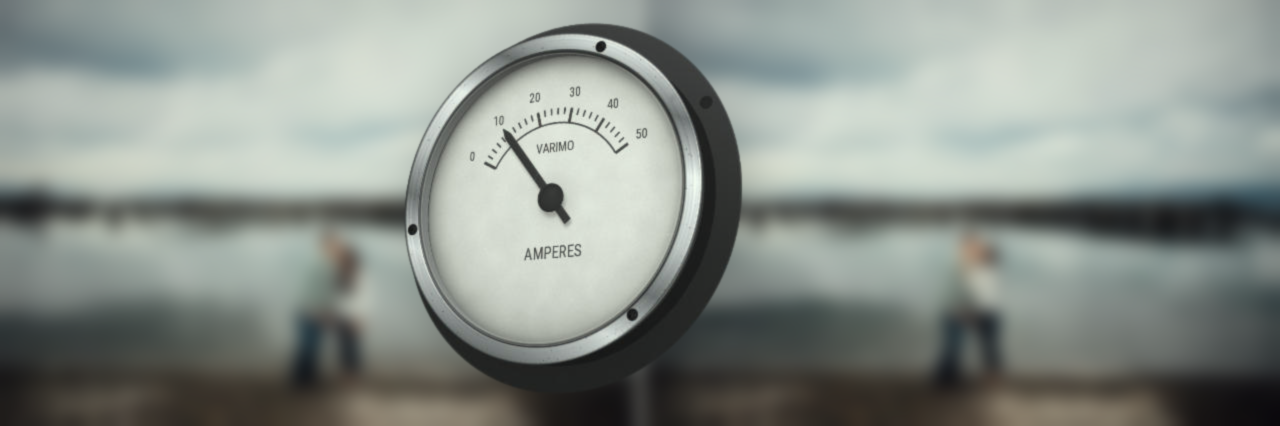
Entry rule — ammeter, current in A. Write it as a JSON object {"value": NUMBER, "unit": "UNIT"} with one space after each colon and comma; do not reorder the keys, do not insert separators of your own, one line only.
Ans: {"value": 10, "unit": "A"}
